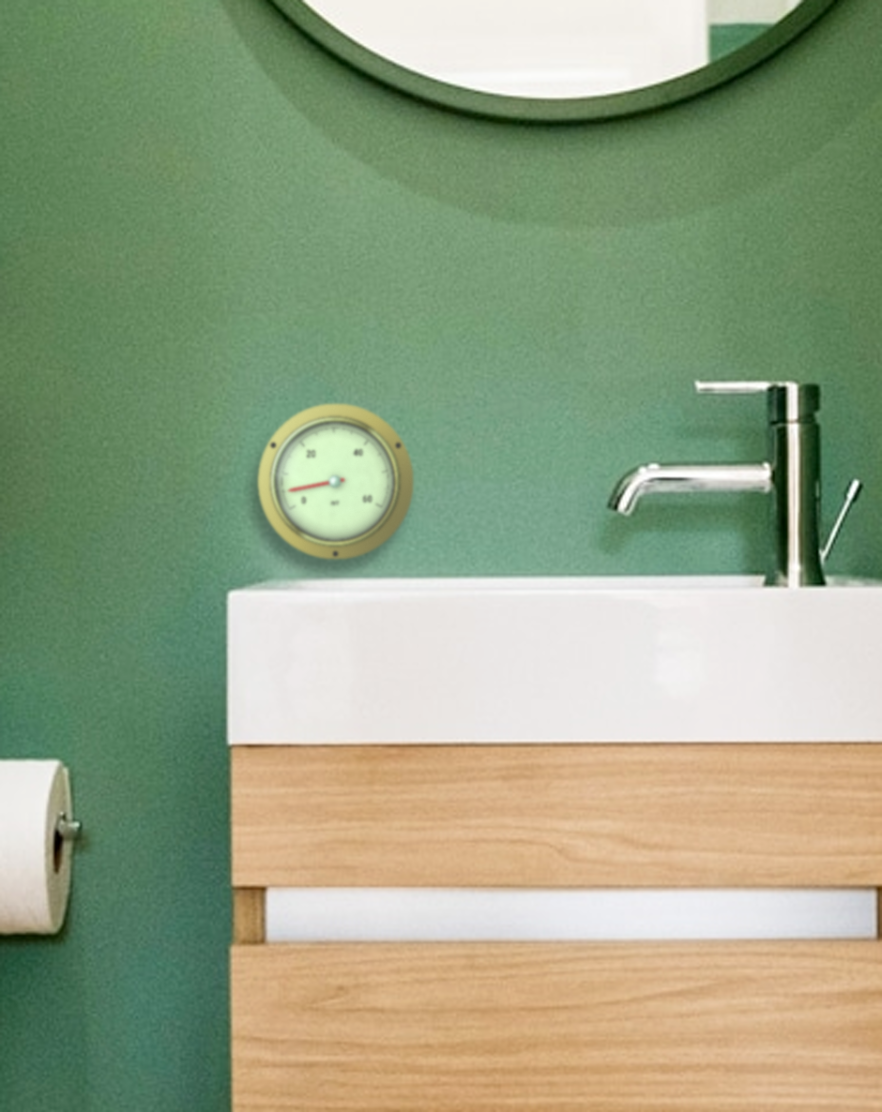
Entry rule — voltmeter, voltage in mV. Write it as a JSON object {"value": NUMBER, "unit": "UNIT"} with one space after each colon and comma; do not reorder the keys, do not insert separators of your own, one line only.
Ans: {"value": 5, "unit": "mV"}
